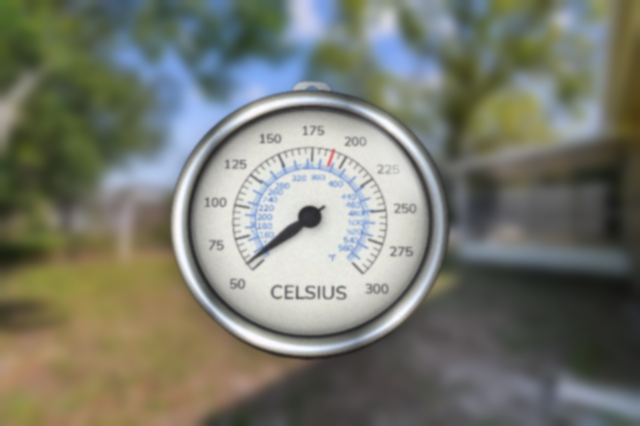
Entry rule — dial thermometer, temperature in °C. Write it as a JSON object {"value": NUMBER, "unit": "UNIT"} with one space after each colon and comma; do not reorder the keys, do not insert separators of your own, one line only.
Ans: {"value": 55, "unit": "°C"}
